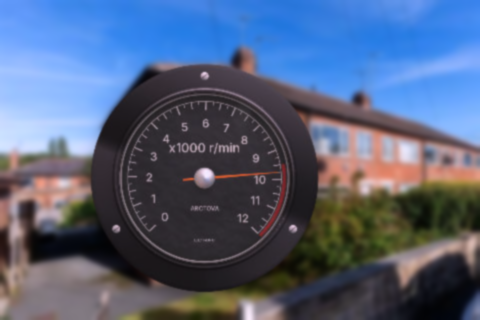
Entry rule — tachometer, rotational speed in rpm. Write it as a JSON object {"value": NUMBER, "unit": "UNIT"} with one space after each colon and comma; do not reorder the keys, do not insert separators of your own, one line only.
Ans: {"value": 9750, "unit": "rpm"}
